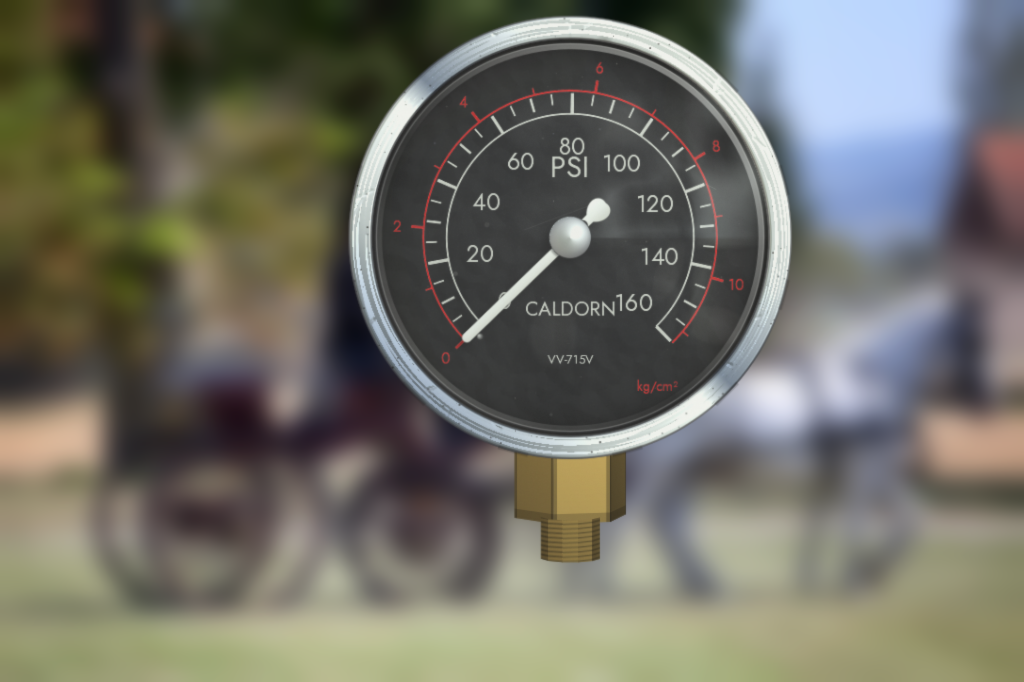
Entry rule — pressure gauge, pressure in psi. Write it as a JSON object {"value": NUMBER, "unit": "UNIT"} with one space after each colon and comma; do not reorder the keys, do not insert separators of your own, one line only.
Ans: {"value": 0, "unit": "psi"}
